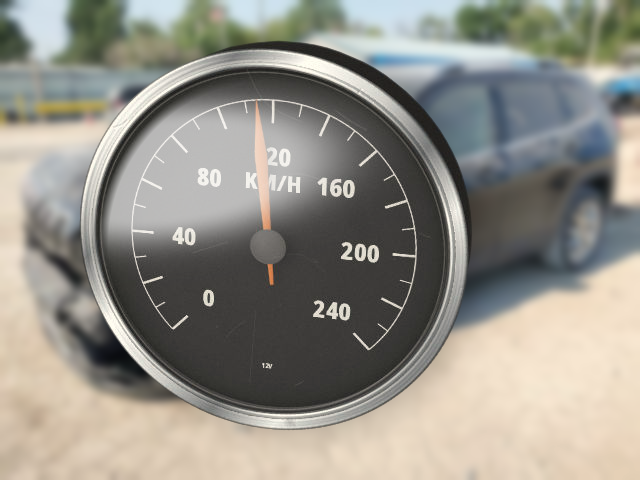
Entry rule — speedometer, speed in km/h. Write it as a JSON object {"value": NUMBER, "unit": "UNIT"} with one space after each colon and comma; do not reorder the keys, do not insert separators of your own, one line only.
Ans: {"value": 115, "unit": "km/h"}
